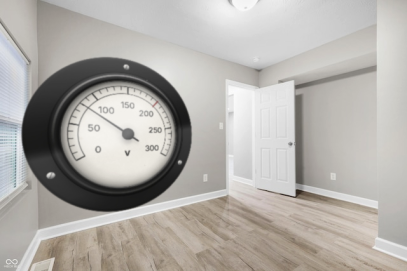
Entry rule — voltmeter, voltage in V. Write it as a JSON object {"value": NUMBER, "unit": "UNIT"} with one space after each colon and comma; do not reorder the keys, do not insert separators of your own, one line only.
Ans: {"value": 80, "unit": "V"}
